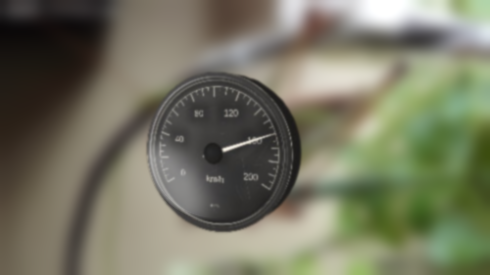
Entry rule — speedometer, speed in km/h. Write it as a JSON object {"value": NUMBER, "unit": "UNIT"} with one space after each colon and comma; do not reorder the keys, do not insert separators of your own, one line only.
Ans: {"value": 160, "unit": "km/h"}
